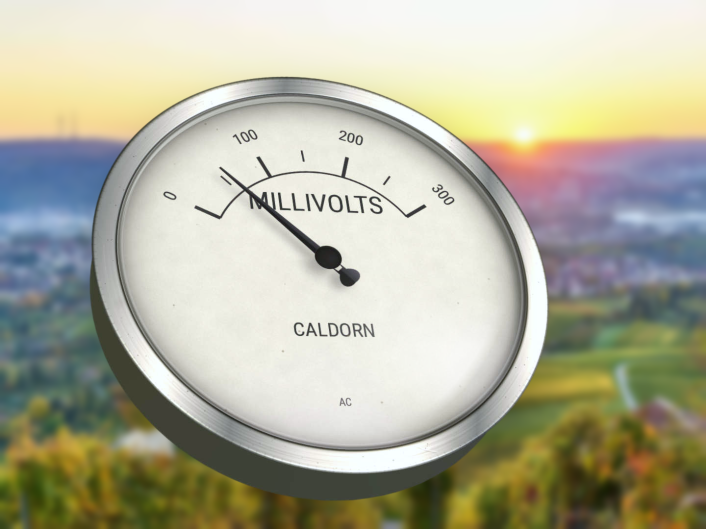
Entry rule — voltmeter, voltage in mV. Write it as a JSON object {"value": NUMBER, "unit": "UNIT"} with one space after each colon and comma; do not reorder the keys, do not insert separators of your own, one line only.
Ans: {"value": 50, "unit": "mV"}
